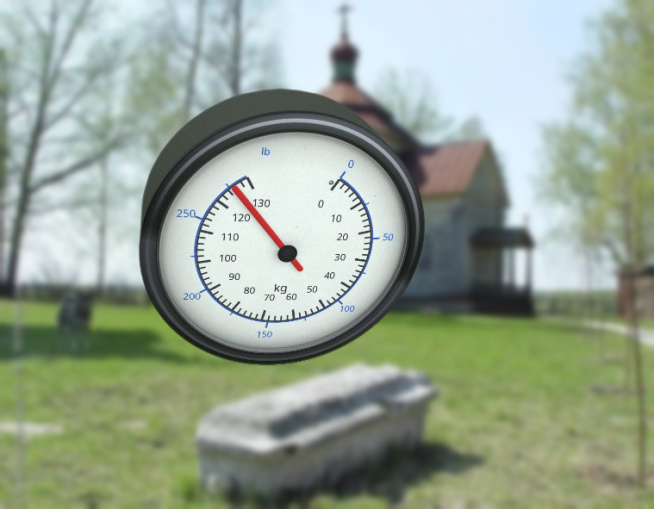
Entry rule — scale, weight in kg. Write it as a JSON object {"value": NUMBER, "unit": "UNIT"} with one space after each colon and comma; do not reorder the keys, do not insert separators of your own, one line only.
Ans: {"value": 126, "unit": "kg"}
